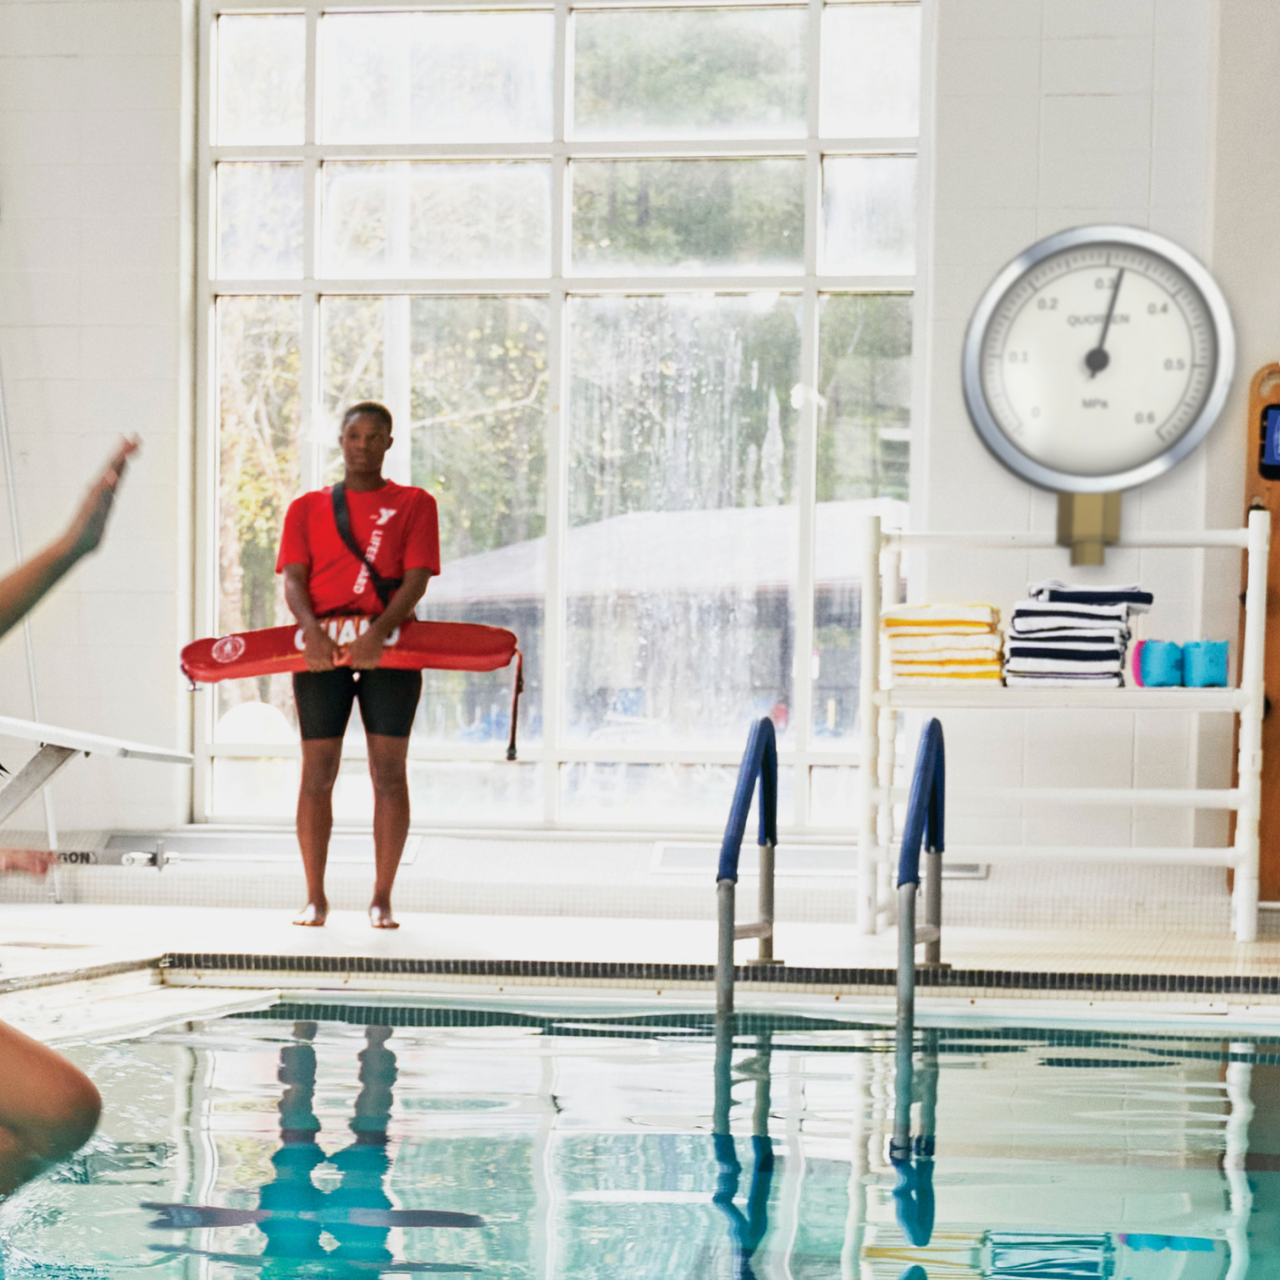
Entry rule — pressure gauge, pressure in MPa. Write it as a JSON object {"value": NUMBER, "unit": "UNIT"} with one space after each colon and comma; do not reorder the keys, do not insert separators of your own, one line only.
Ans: {"value": 0.32, "unit": "MPa"}
